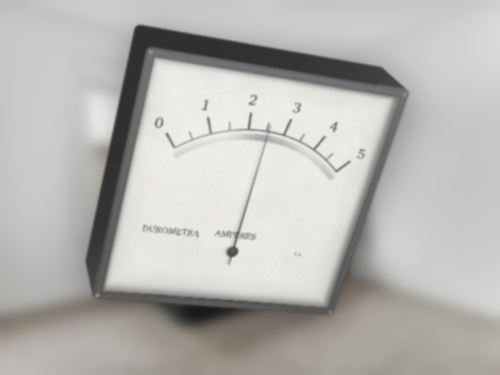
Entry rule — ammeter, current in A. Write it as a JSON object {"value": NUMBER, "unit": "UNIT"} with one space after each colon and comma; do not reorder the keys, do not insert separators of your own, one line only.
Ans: {"value": 2.5, "unit": "A"}
